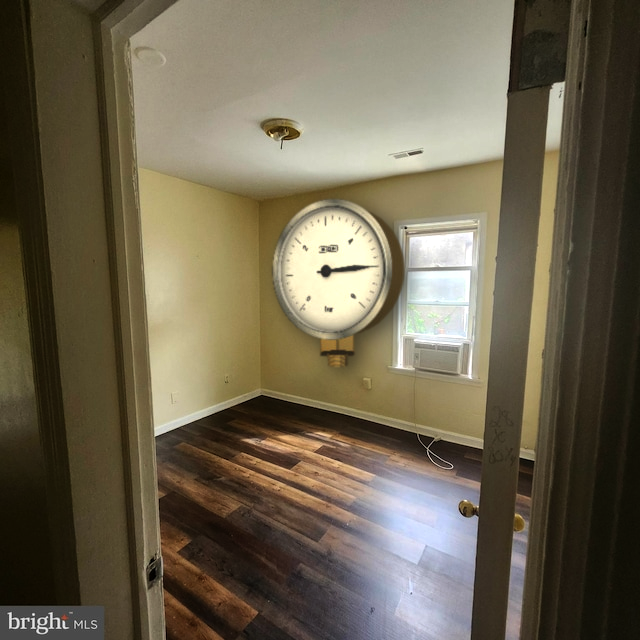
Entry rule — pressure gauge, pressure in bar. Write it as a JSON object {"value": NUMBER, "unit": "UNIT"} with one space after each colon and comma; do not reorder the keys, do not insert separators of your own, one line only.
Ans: {"value": 5, "unit": "bar"}
